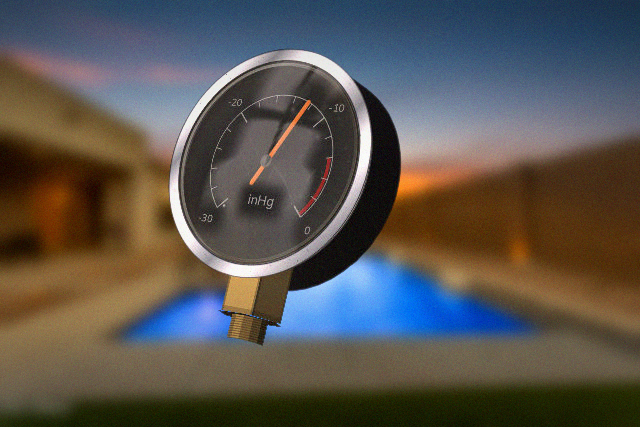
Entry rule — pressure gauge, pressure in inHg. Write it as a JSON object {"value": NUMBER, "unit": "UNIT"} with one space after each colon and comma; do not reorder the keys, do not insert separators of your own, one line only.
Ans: {"value": -12, "unit": "inHg"}
